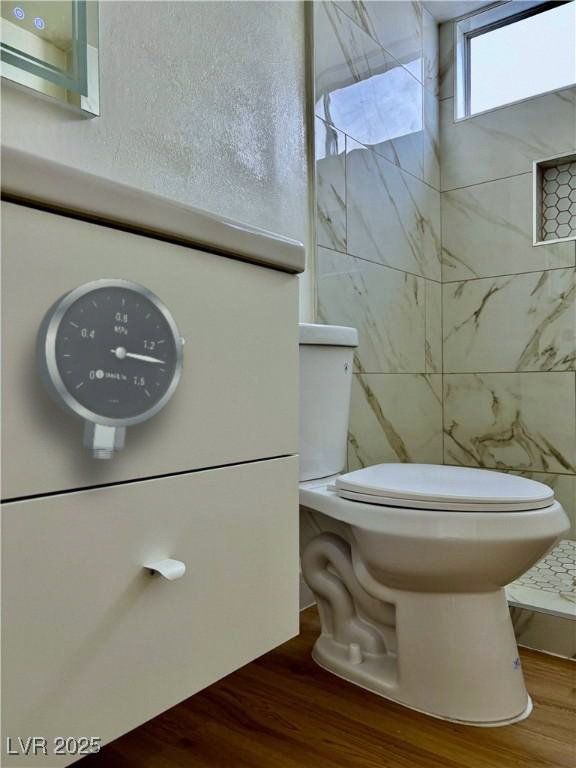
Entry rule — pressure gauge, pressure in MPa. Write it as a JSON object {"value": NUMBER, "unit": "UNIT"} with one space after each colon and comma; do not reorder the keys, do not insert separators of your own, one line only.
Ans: {"value": 1.35, "unit": "MPa"}
